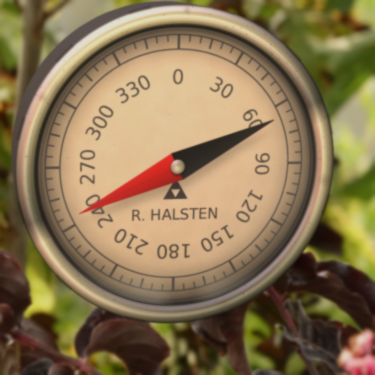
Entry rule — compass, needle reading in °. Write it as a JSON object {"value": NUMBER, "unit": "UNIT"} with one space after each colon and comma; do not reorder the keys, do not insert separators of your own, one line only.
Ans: {"value": 245, "unit": "°"}
